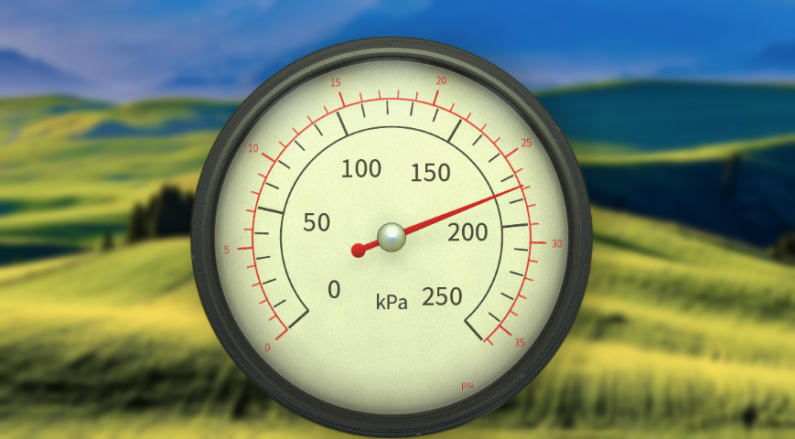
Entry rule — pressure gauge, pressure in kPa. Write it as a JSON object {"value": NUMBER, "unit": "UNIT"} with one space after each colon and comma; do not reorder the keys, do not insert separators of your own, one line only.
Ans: {"value": 185, "unit": "kPa"}
